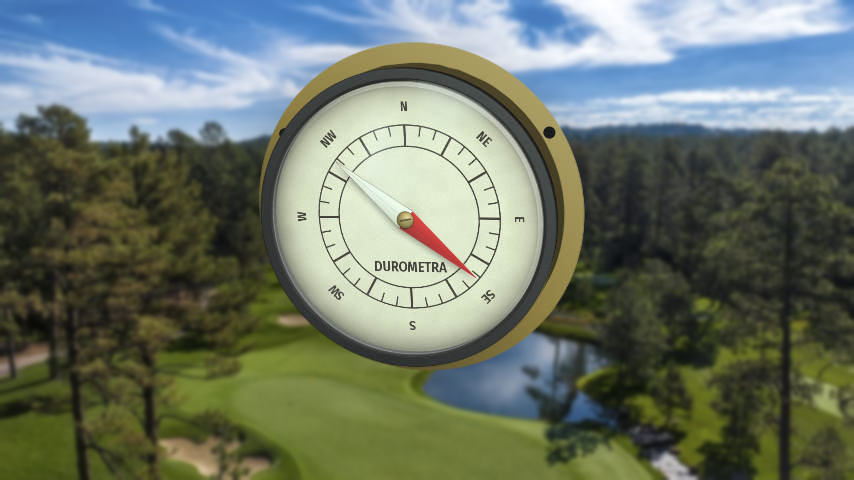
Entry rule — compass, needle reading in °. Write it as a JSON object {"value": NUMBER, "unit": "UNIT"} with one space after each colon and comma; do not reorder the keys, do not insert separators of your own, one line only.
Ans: {"value": 130, "unit": "°"}
